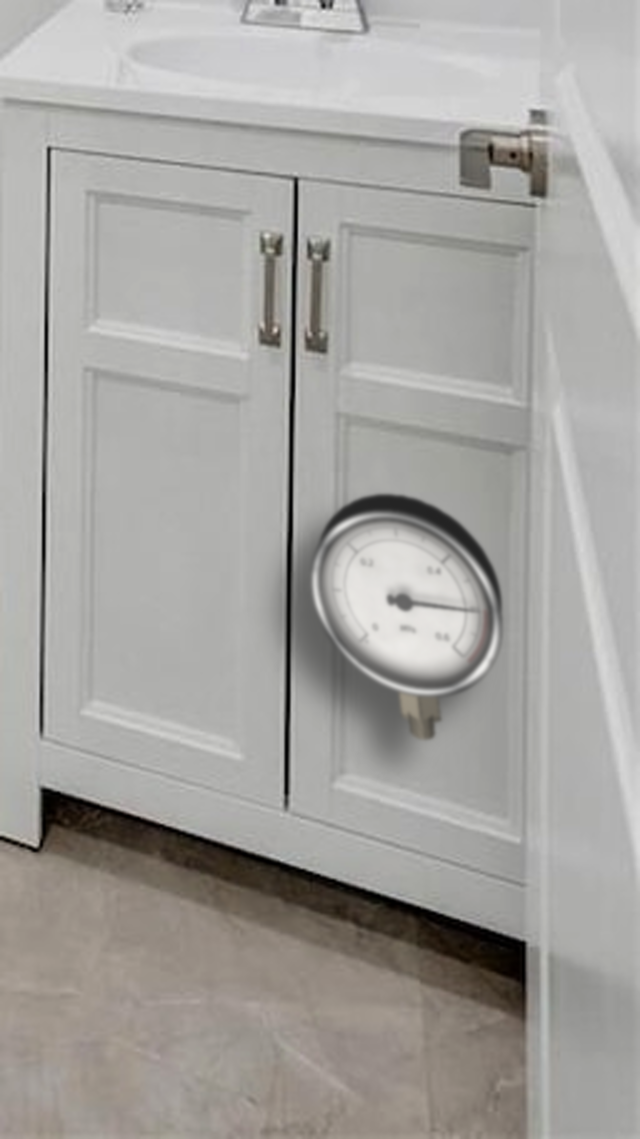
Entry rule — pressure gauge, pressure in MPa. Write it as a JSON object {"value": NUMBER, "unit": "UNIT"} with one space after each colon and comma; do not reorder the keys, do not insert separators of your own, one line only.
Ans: {"value": 0.5, "unit": "MPa"}
